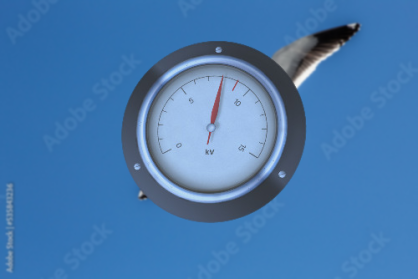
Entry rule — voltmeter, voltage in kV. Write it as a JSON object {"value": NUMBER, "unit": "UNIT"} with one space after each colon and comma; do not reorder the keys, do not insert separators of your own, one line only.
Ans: {"value": 8, "unit": "kV"}
